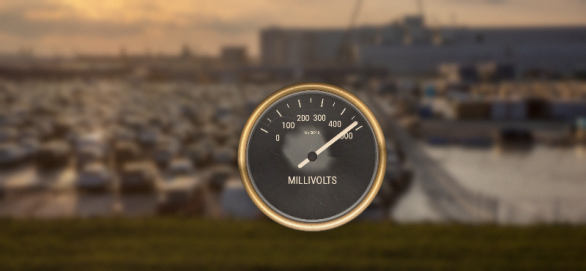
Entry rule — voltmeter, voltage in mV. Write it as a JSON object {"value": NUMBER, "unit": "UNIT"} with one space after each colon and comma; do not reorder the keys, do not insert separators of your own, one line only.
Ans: {"value": 475, "unit": "mV"}
